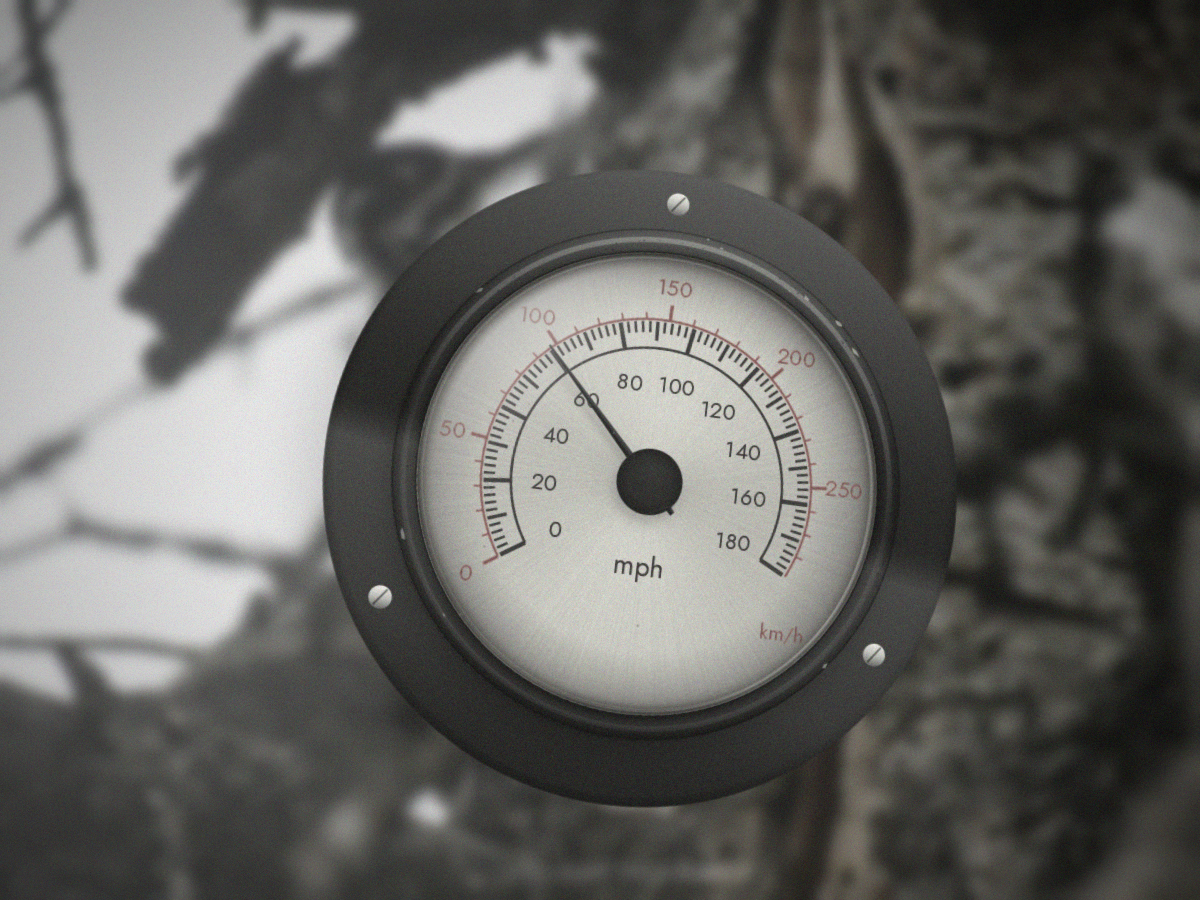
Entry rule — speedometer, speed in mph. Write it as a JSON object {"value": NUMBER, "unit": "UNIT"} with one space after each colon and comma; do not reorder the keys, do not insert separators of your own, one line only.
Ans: {"value": 60, "unit": "mph"}
